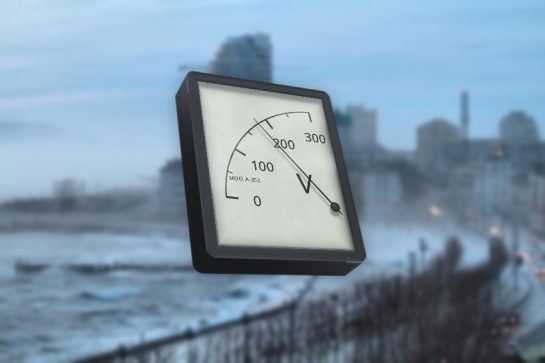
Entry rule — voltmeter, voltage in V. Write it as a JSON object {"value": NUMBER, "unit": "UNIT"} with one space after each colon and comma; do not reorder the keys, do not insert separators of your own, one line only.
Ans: {"value": 175, "unit": "V"}
